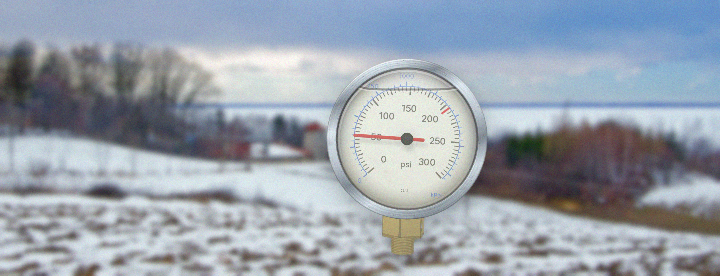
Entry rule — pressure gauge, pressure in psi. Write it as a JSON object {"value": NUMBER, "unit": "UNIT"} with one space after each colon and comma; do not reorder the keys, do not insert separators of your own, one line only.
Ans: {"value": 50, "unit": "psi"}
